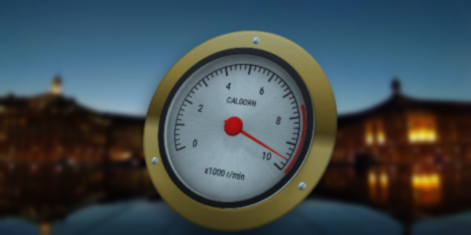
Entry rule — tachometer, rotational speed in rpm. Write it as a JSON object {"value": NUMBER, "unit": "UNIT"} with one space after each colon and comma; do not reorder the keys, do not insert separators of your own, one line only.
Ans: {"value": 9600, "unit": "rpm"}
